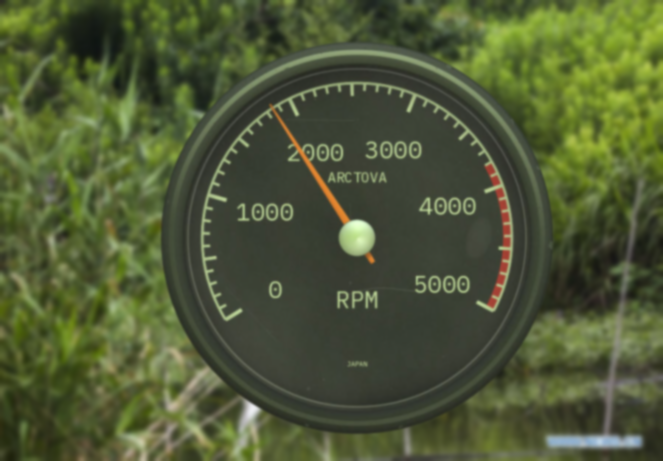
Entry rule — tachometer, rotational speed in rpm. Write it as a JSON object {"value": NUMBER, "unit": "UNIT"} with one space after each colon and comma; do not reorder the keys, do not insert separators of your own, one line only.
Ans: {"value": 1850, "unit": "rpm"}
